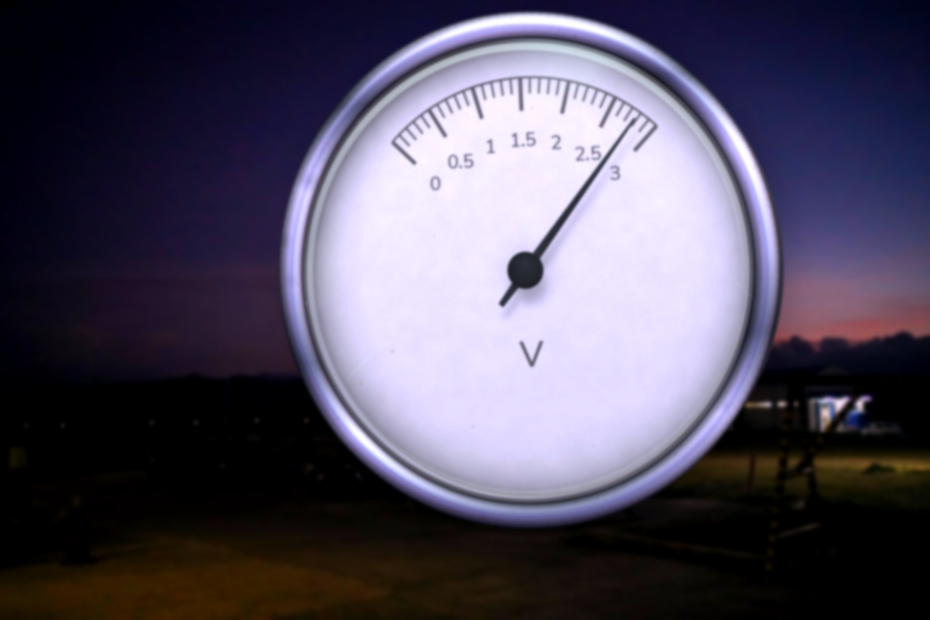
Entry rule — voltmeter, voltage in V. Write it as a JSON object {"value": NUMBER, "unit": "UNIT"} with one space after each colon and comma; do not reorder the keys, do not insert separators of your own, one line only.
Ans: {"value": 2.8, "unit": "V"}
